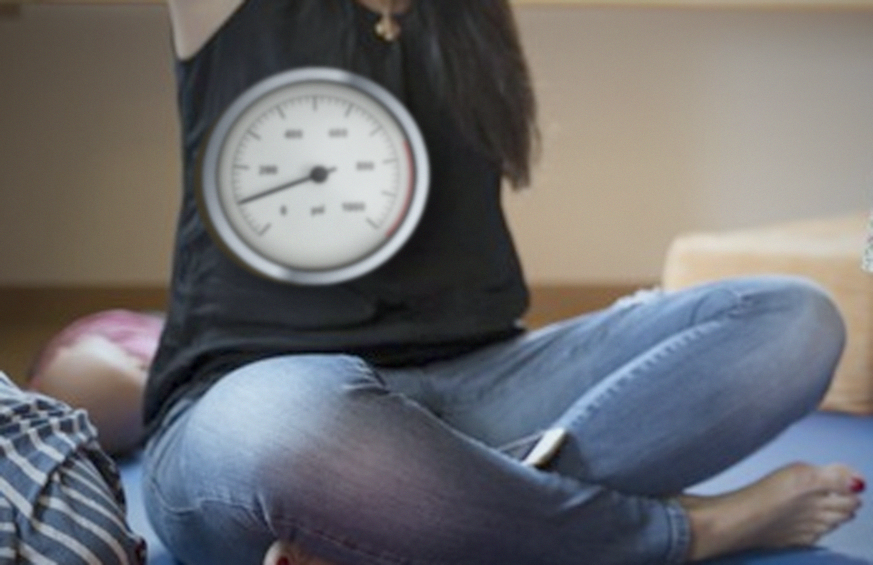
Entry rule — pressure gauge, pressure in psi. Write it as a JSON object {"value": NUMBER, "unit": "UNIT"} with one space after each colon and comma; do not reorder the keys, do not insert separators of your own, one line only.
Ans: {"value": 100, "unit": "psi"}
